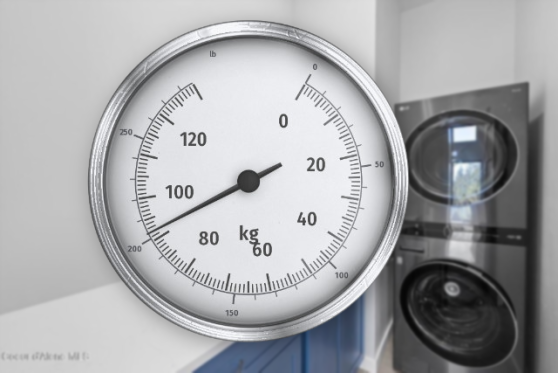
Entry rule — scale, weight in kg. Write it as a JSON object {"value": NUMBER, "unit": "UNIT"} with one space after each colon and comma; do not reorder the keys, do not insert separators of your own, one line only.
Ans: {"value": 92, "unit": "kg"}
